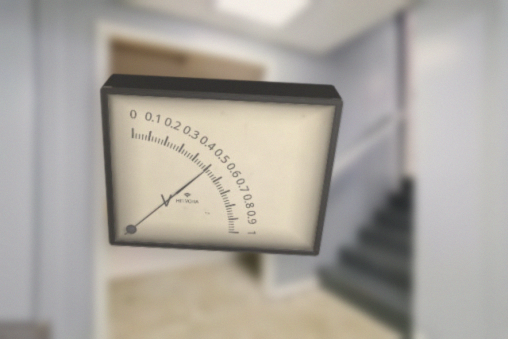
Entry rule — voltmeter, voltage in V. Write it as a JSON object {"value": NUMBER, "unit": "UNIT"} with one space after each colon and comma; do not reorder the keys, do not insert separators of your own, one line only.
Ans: {"value": 0.5, "unit": "V"}
